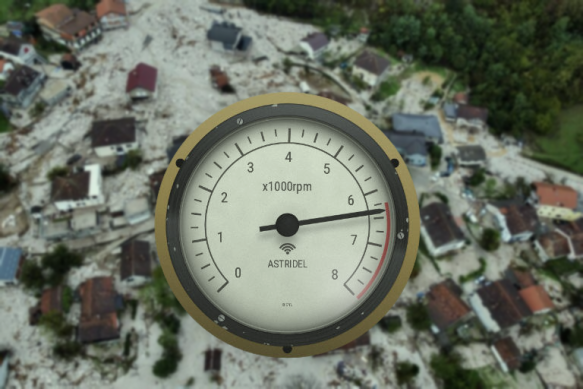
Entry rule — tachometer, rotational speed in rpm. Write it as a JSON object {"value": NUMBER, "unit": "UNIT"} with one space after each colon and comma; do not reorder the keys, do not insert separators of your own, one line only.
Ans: {"value": 6375, "unit": "rpm"}
